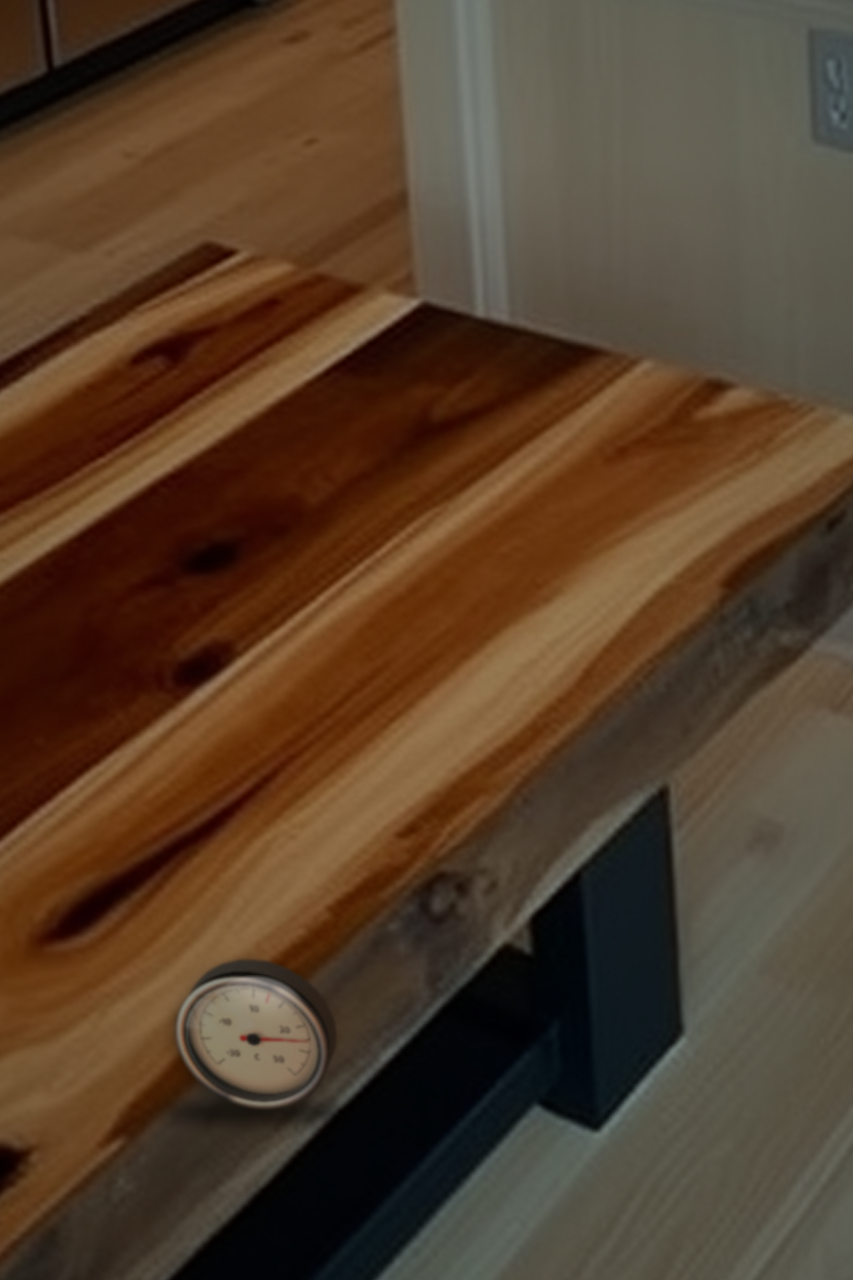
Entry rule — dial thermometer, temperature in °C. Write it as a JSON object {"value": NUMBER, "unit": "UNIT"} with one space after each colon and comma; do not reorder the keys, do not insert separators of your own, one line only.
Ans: {"value": 35, "unit": "°C"}
